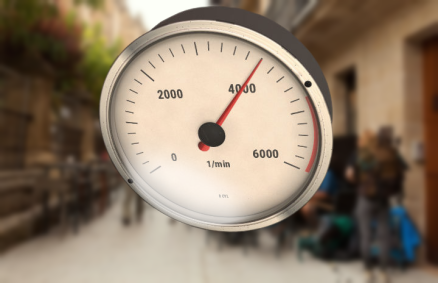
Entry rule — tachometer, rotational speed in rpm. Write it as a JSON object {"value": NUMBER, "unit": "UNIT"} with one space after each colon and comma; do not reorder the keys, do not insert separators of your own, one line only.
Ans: {"value": 4000, "unit": "rpm"}
